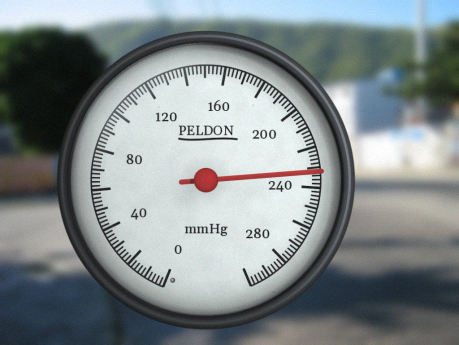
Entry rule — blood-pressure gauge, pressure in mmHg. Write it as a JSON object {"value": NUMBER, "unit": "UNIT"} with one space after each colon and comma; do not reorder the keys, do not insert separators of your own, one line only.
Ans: {"value": 232, "unit": "mmHg"}
